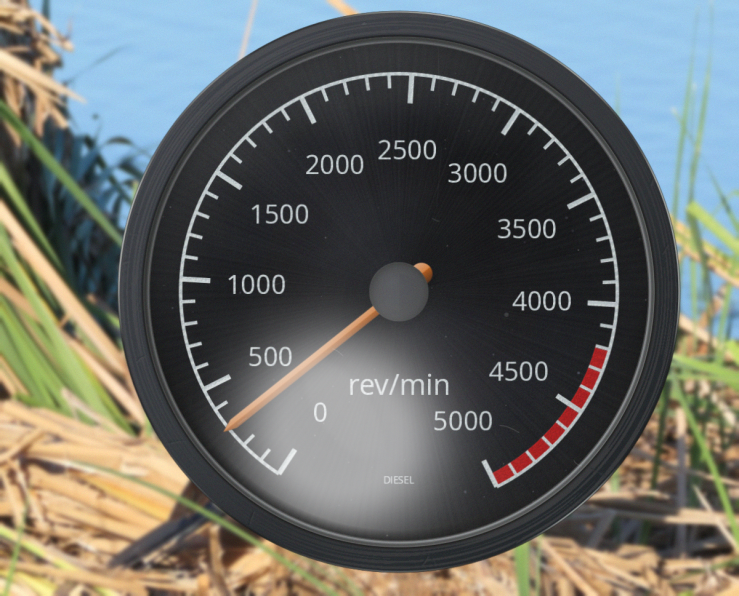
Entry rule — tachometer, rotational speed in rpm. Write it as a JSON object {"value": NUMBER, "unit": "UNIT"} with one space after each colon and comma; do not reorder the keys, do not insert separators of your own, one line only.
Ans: {"value": 300, "unit": "rpm"}
